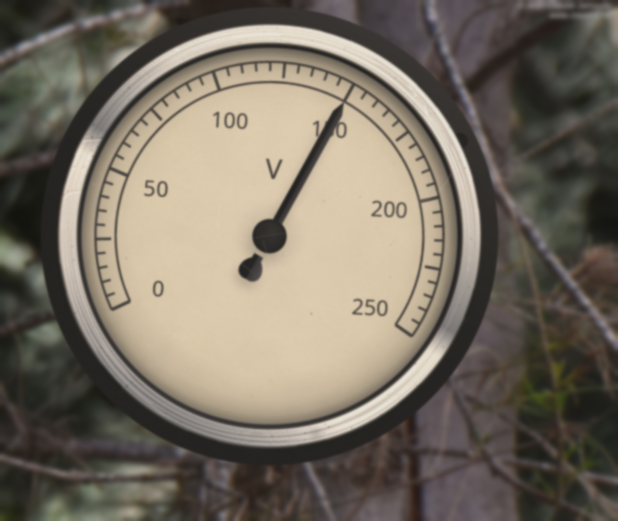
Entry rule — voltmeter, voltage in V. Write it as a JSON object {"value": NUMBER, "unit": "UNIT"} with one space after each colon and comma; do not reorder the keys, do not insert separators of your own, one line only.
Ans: {"value": 150, "unit": "V"}
